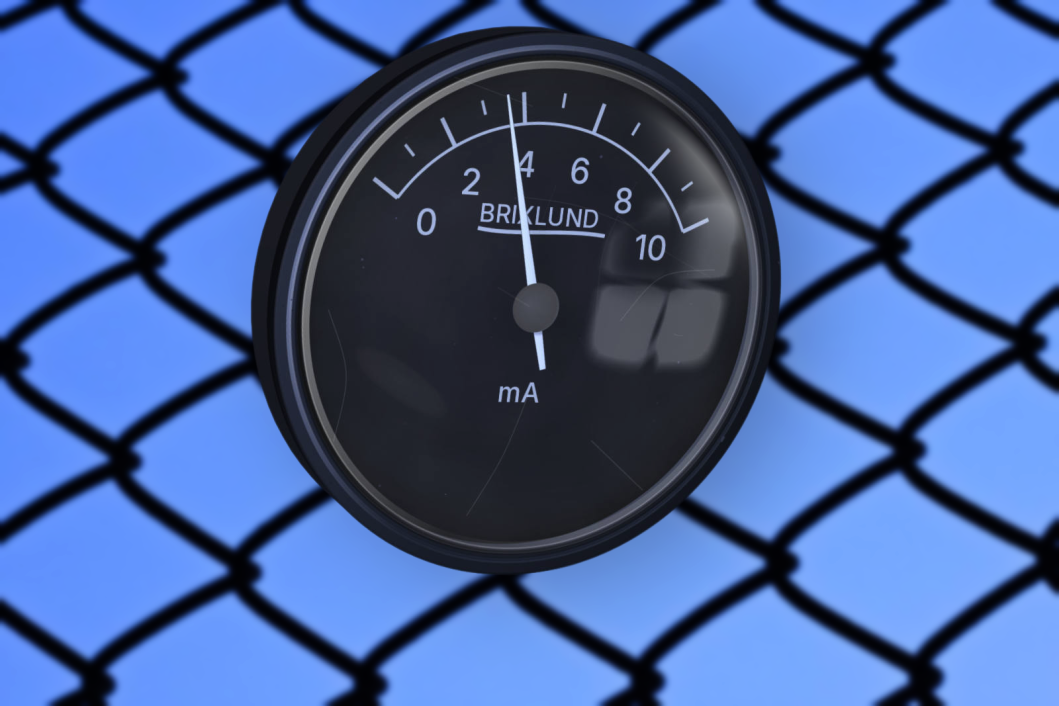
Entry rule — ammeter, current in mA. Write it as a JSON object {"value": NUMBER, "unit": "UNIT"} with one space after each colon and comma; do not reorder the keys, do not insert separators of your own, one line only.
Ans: {"value": 3.5, "unit": "mA"}
